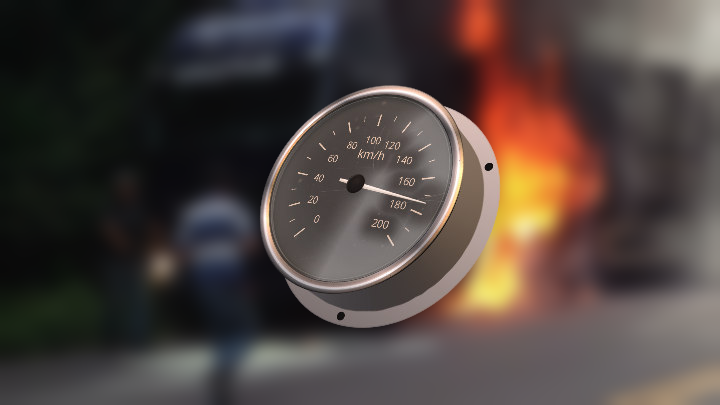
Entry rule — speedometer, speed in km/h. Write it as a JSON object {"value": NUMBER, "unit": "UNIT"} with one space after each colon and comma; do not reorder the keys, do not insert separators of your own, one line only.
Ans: {"value": 175, "unit": "km/h"}
